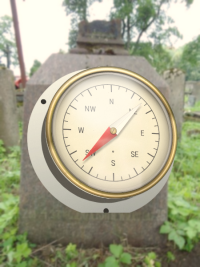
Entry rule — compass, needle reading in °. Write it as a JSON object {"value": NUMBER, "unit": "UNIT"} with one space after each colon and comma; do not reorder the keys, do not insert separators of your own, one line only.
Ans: {"value": 225, "unit": "°"}
